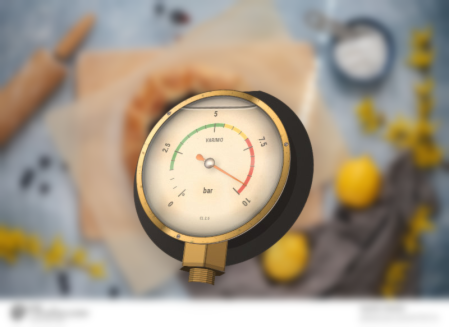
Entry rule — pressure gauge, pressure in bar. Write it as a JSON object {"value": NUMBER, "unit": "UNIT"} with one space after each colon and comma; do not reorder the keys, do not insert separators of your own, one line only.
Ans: {"value": 9.5, "unit": "bar"}
